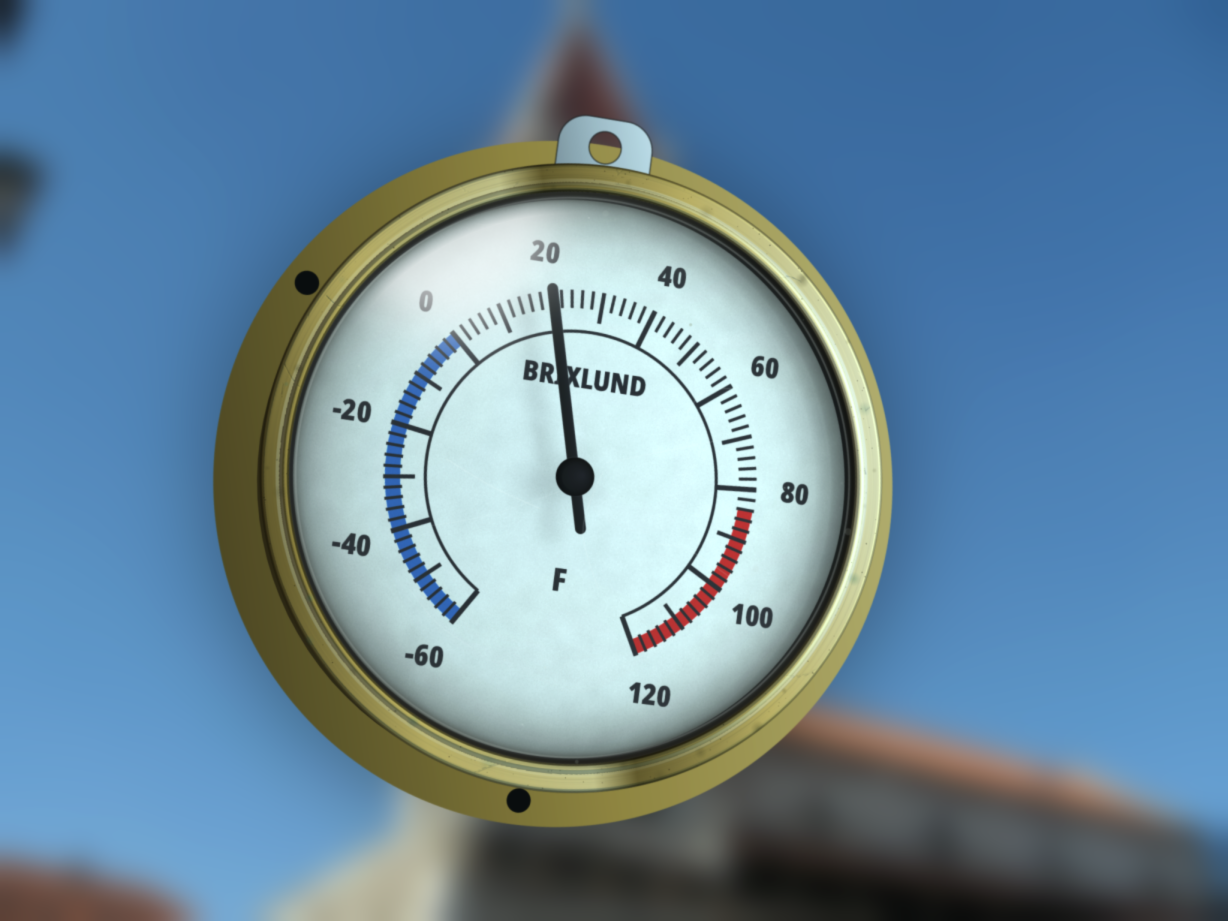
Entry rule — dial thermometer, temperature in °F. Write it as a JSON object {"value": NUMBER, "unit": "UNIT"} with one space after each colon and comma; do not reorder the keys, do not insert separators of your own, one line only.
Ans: {"value": 20, "unit": "°F"}
